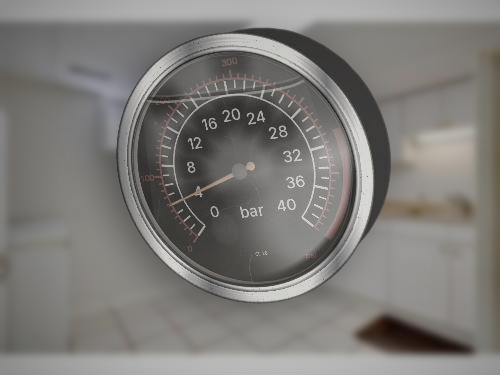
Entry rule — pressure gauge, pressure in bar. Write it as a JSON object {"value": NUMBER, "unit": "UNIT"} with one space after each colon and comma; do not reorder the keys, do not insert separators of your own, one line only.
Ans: {"value": 4, "unit": "bar"}
